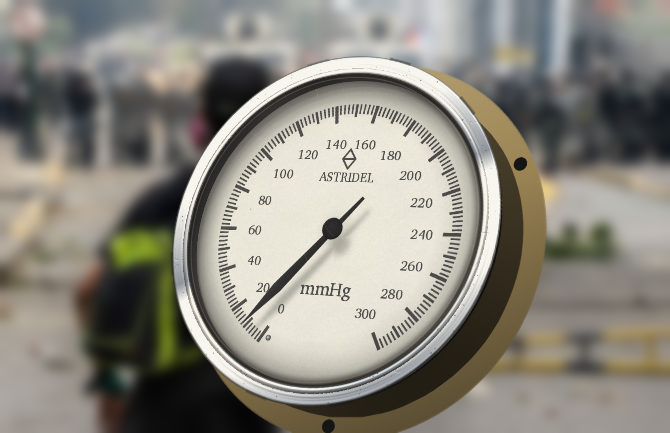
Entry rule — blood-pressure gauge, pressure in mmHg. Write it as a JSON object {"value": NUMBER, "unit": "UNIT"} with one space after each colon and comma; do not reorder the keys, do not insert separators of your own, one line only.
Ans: {"value": 10, "unit": "mmHg"}
